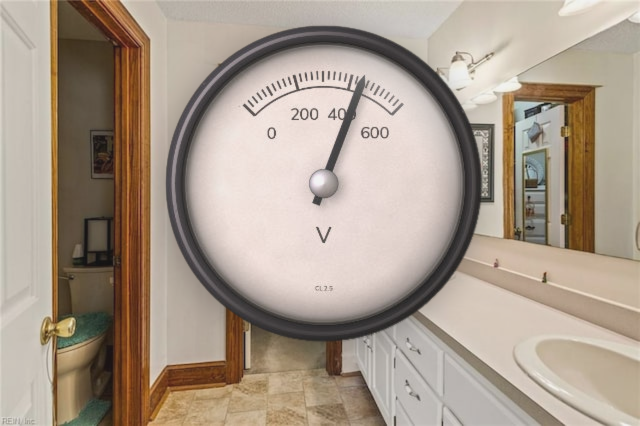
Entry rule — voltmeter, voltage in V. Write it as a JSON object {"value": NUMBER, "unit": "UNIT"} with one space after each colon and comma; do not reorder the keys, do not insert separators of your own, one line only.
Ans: {"value": 440, "unit": "V"}
